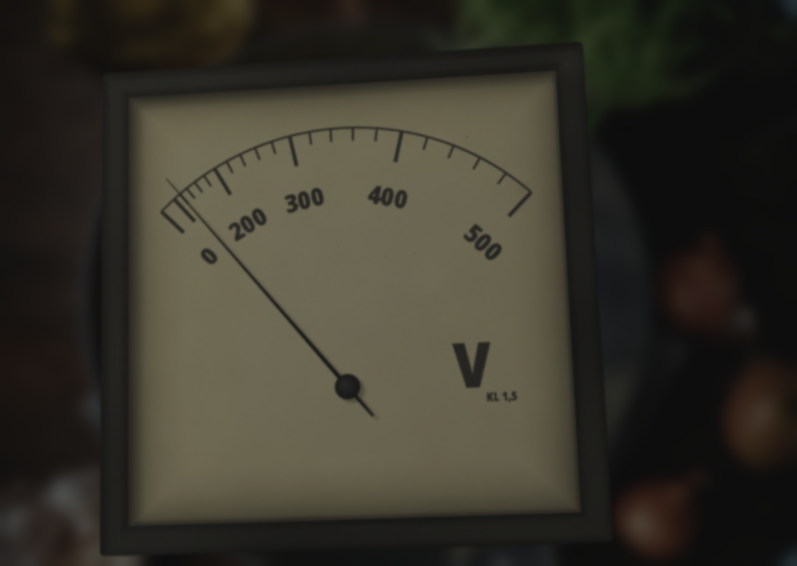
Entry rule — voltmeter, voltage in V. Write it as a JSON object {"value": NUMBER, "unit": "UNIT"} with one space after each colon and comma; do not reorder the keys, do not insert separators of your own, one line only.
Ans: {"value": 120, "unit": "V"}
